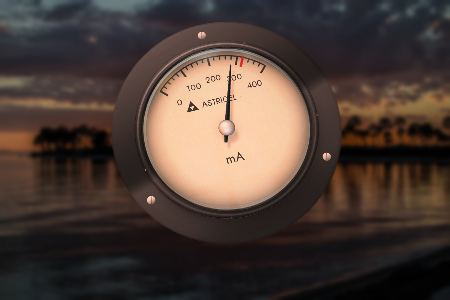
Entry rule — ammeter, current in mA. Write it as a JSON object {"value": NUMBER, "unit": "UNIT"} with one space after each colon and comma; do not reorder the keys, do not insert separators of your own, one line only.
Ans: {"value": 280, "unit": "mA"}
